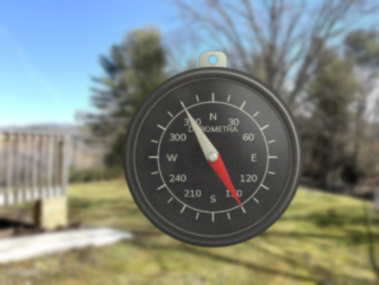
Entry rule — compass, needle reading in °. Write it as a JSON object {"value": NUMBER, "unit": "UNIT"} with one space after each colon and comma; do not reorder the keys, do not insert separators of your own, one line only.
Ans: {"value": 150, "unit": "°"}
